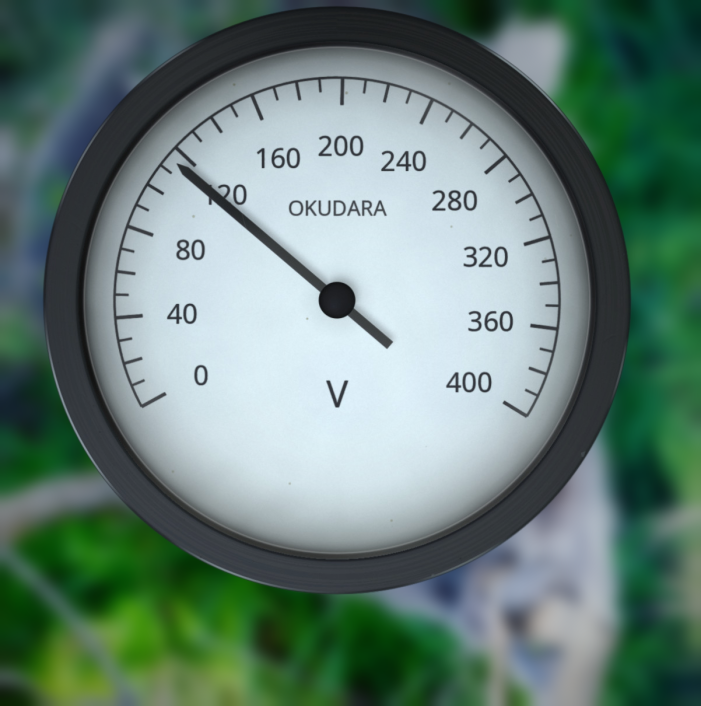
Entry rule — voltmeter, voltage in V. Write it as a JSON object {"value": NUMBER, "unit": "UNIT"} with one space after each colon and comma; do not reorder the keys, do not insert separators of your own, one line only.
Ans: {"value": 115, "unit": "V"}
